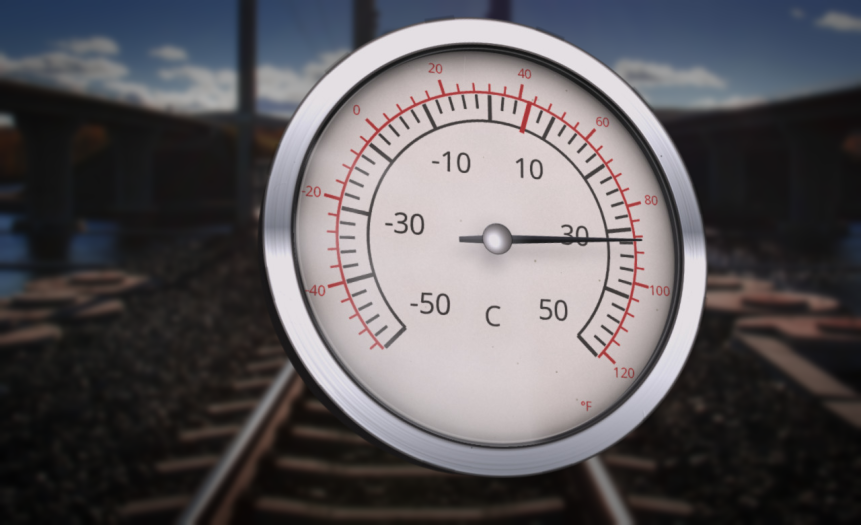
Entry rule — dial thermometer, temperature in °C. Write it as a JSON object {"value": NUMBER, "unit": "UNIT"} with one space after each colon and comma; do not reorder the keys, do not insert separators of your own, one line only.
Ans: {"value": 32, "unit": "°C"}
